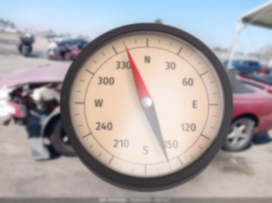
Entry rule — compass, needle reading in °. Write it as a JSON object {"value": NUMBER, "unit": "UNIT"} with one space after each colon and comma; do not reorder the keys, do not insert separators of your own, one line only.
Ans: {"value": 340, "unit": "°"}
